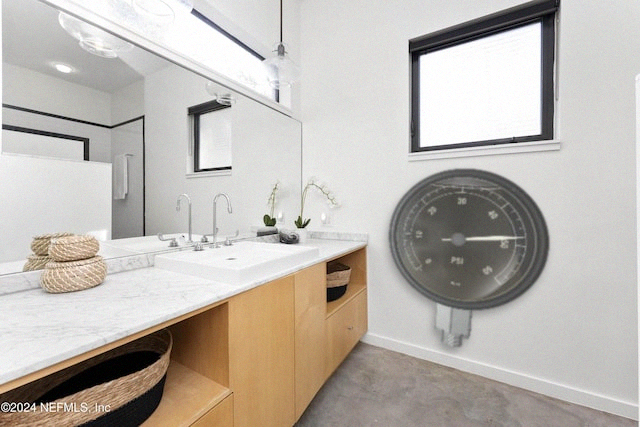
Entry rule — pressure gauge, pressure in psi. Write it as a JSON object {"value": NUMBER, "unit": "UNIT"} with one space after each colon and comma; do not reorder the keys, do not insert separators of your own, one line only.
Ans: {"value": 48, "unit": "psi"}
